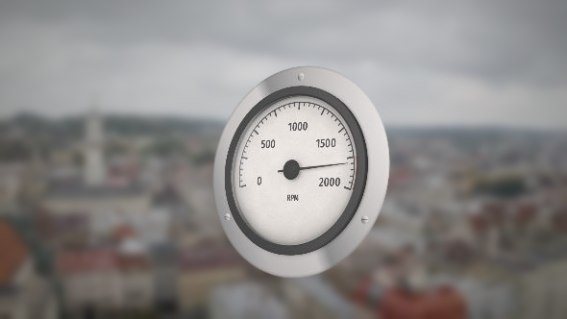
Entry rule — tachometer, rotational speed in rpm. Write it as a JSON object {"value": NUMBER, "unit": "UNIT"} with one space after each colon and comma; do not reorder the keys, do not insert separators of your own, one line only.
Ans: {"value": 1800, "unit": "rpm"}
